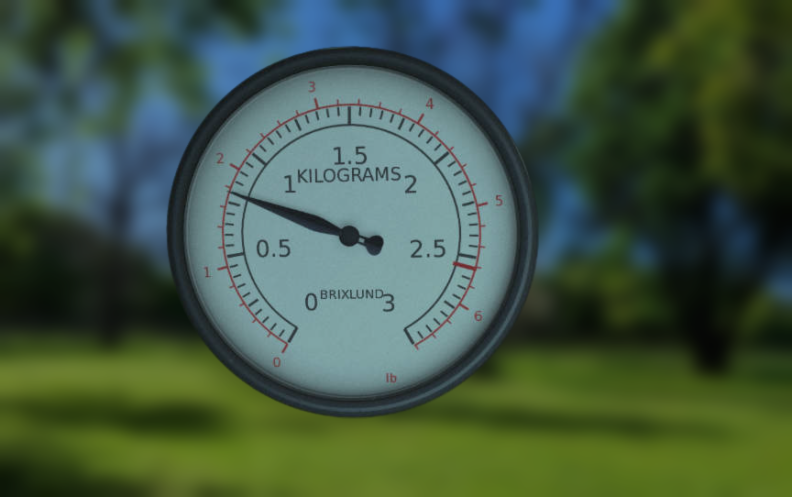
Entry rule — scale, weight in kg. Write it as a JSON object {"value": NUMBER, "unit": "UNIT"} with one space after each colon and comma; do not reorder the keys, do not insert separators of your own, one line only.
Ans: {"value": 0.8, "unit": "kg"}
